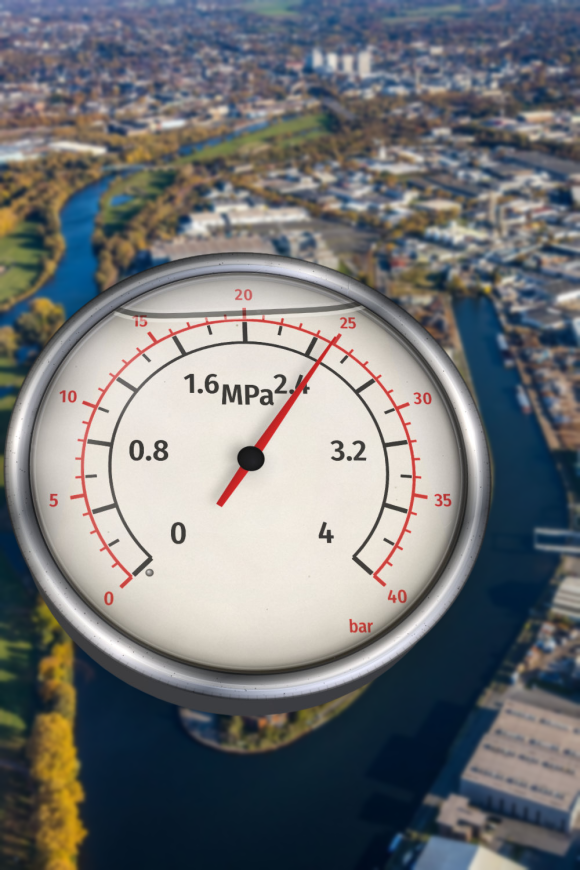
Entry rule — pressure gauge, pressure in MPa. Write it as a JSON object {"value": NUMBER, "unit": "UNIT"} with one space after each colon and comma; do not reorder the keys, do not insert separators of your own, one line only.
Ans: {"value": 2.5, "unit": "MPa"}
